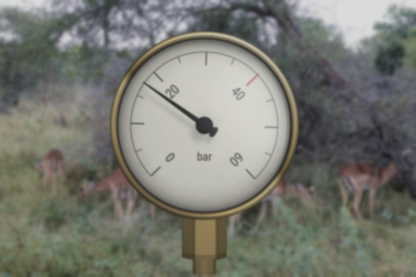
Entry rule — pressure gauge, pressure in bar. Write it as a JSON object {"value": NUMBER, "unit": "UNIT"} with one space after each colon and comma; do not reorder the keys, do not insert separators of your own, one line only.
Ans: {"value": 17.5, "unit": "bar"}
